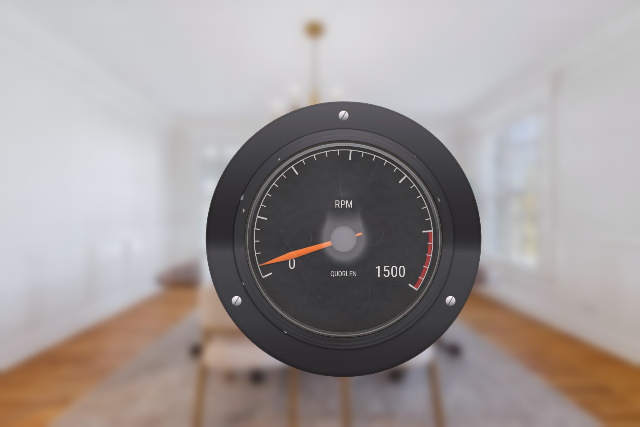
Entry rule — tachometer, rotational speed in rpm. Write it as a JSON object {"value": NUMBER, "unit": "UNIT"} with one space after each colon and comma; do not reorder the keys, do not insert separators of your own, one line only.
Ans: {"value": 50, "unit": "rpm"}
